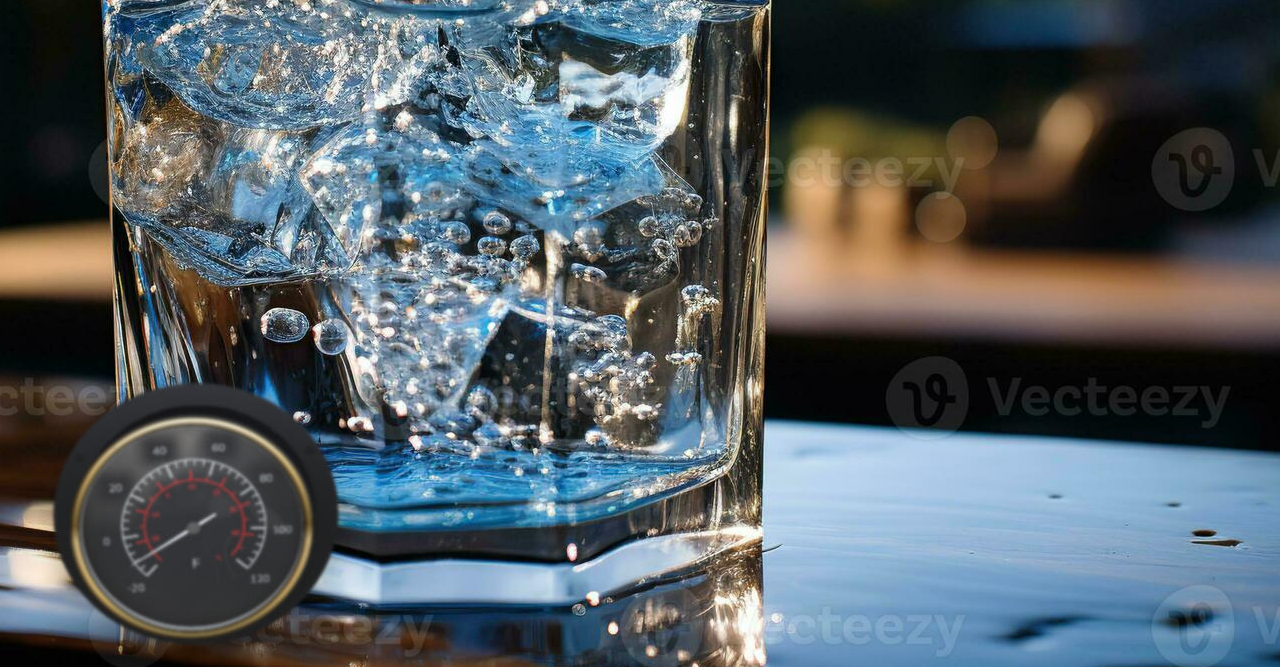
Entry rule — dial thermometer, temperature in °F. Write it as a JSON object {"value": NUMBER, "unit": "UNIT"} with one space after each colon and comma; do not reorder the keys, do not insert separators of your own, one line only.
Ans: {"value": -12, "unit": "°F"}
